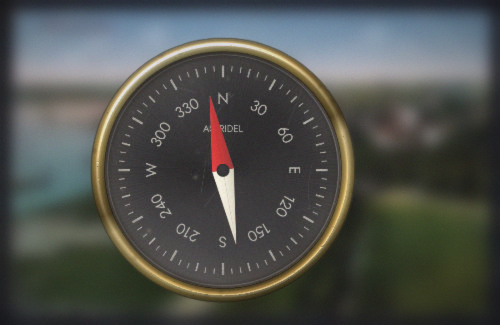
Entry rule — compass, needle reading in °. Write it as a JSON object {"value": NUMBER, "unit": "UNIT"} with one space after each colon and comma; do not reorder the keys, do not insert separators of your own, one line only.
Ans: {"value": 350, "unit": "°"}
